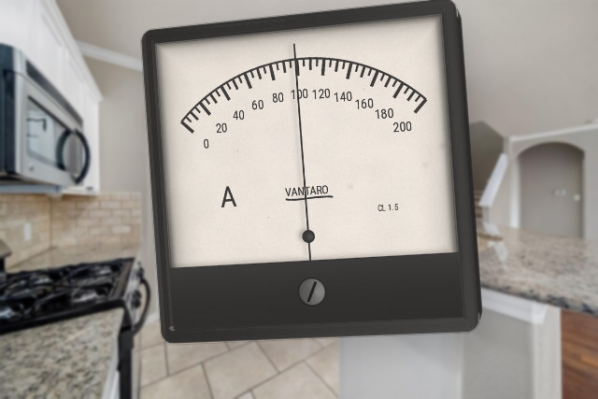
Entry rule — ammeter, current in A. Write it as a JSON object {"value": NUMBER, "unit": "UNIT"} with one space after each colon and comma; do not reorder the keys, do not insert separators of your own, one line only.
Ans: {"value": 100, "unit": "A"}
